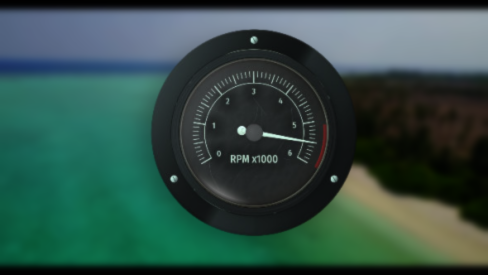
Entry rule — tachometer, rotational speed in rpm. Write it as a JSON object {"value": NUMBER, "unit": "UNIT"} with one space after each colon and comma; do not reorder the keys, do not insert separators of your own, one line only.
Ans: {"value": 5500, "unit": "rpm"}
